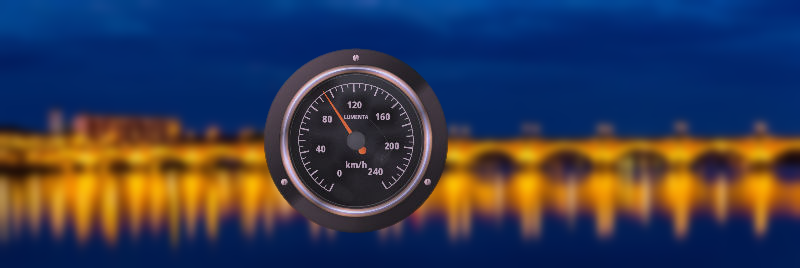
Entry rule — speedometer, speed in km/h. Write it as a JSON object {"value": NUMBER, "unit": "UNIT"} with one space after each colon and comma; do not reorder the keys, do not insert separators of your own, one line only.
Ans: {"value": 95, "unit": "km/h"}
